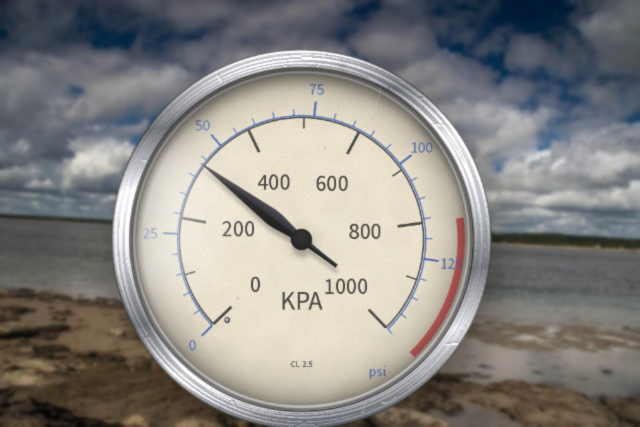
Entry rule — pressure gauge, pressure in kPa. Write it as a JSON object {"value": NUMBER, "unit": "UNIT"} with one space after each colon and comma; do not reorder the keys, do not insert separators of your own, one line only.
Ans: {"value": 300, "unit": "kPa"}
